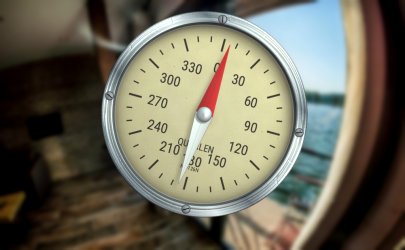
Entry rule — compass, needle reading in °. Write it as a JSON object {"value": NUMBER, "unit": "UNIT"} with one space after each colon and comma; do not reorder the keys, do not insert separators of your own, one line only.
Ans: {"value": 5, "unit": "°"}
